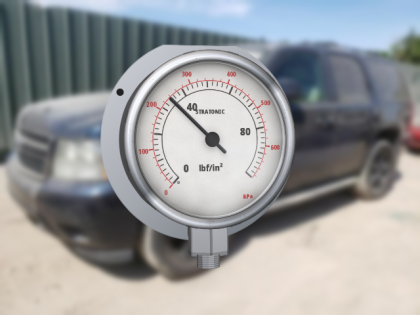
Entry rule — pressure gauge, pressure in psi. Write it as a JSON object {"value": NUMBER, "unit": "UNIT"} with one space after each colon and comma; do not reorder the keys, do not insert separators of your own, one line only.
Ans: {"value": 34, "unit": "psi"}
